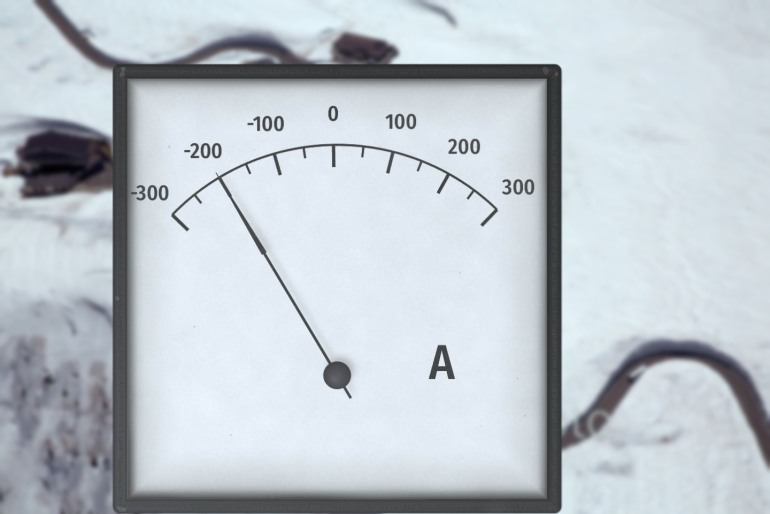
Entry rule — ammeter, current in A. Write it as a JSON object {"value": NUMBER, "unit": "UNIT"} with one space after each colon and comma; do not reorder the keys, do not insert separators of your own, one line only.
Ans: {"value": -200, "unit": "A"}
